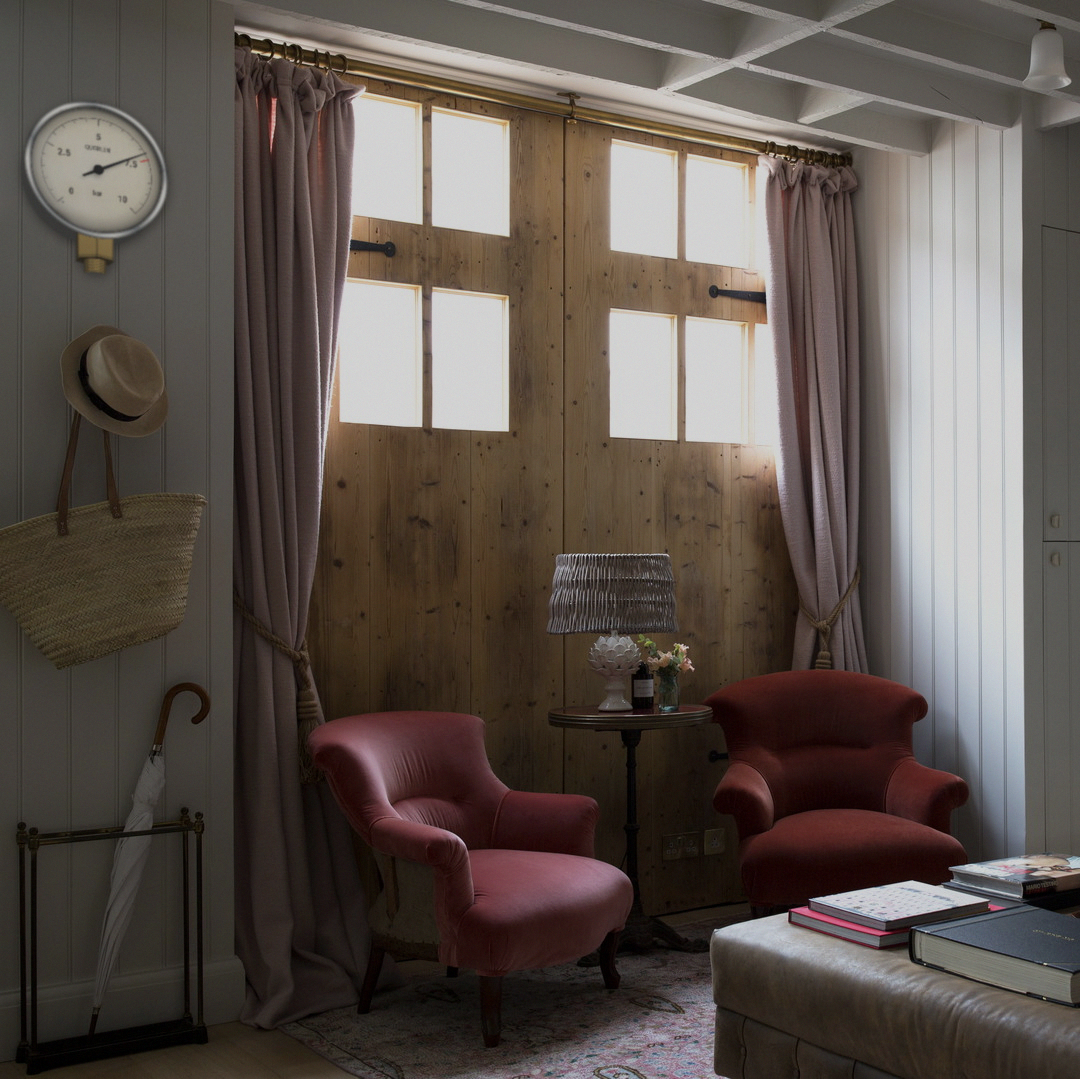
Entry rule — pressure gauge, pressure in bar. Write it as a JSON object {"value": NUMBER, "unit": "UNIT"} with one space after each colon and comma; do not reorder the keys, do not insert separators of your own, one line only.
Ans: {"value": 7.25, "unit": "bar"}
